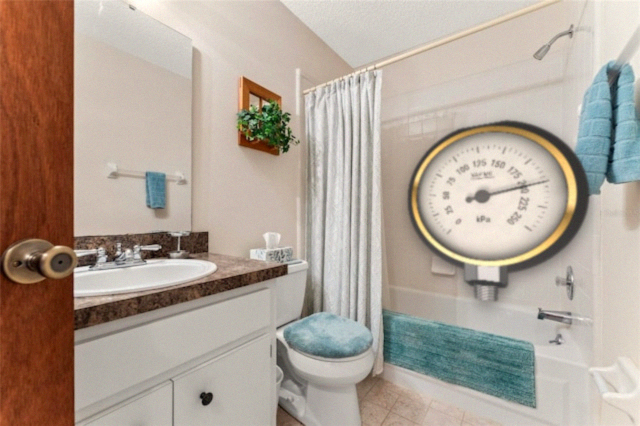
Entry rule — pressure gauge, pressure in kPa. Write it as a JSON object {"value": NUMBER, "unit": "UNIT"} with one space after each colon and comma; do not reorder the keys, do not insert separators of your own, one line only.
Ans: {"value": 200, "unit": "kPa"}
